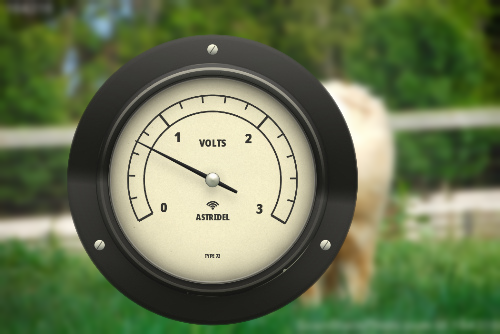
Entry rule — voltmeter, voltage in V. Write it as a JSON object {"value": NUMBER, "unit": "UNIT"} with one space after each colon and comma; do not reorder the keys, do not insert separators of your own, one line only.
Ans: {"value": 0.7, "unit": "V"}
